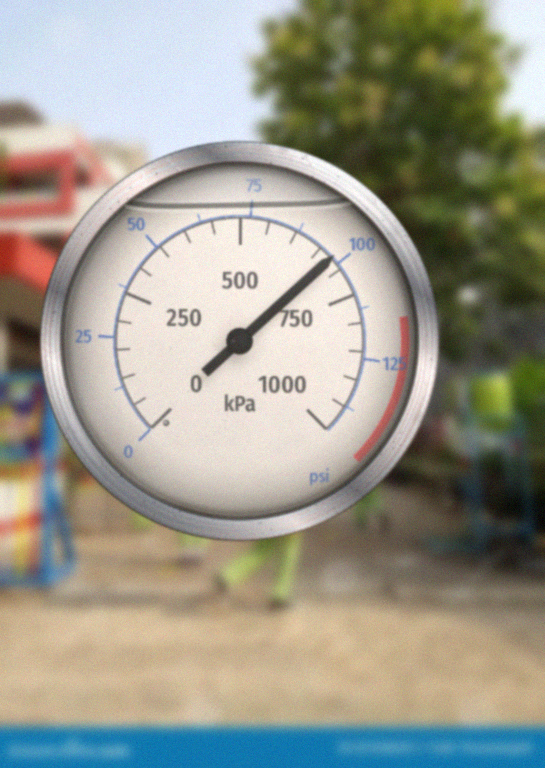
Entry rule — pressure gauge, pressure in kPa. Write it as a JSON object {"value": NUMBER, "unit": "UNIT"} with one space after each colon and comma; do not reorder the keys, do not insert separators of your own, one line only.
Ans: {"value": 675, "unit": "kPa"}
